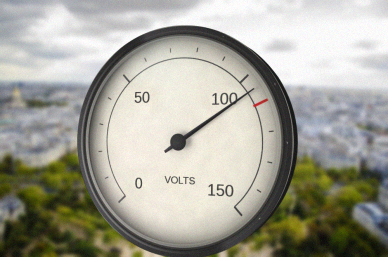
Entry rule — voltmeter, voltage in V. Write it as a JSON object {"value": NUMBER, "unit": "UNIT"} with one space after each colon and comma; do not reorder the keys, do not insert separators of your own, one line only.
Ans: {"value": 105, "unit": "V"}
